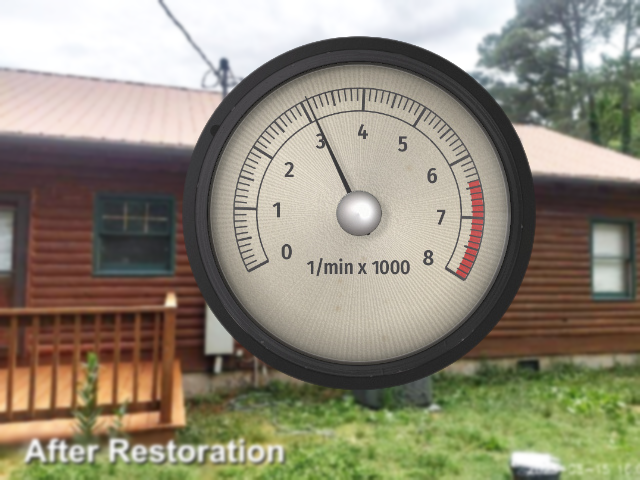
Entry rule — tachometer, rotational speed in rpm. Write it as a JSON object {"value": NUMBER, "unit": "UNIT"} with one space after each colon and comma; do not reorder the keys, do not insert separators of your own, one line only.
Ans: {"value": 3100, "unit": "rpm"}
